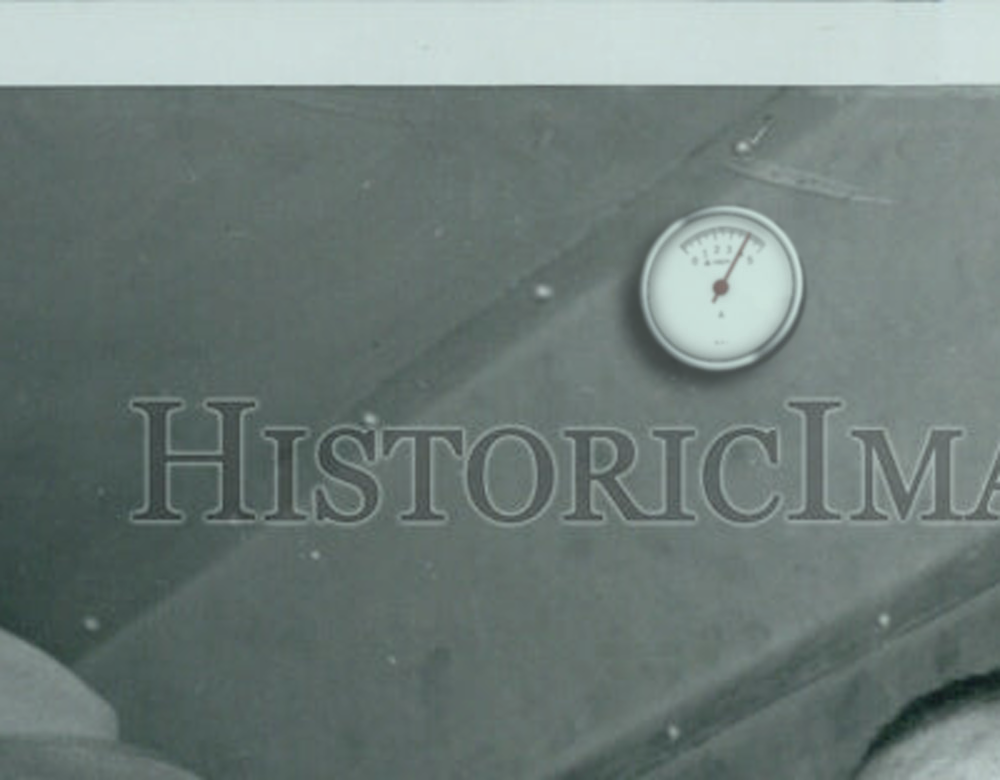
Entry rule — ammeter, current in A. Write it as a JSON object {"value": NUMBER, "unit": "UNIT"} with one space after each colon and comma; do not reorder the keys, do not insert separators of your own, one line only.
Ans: {"value": 4, "unit": "A"}
